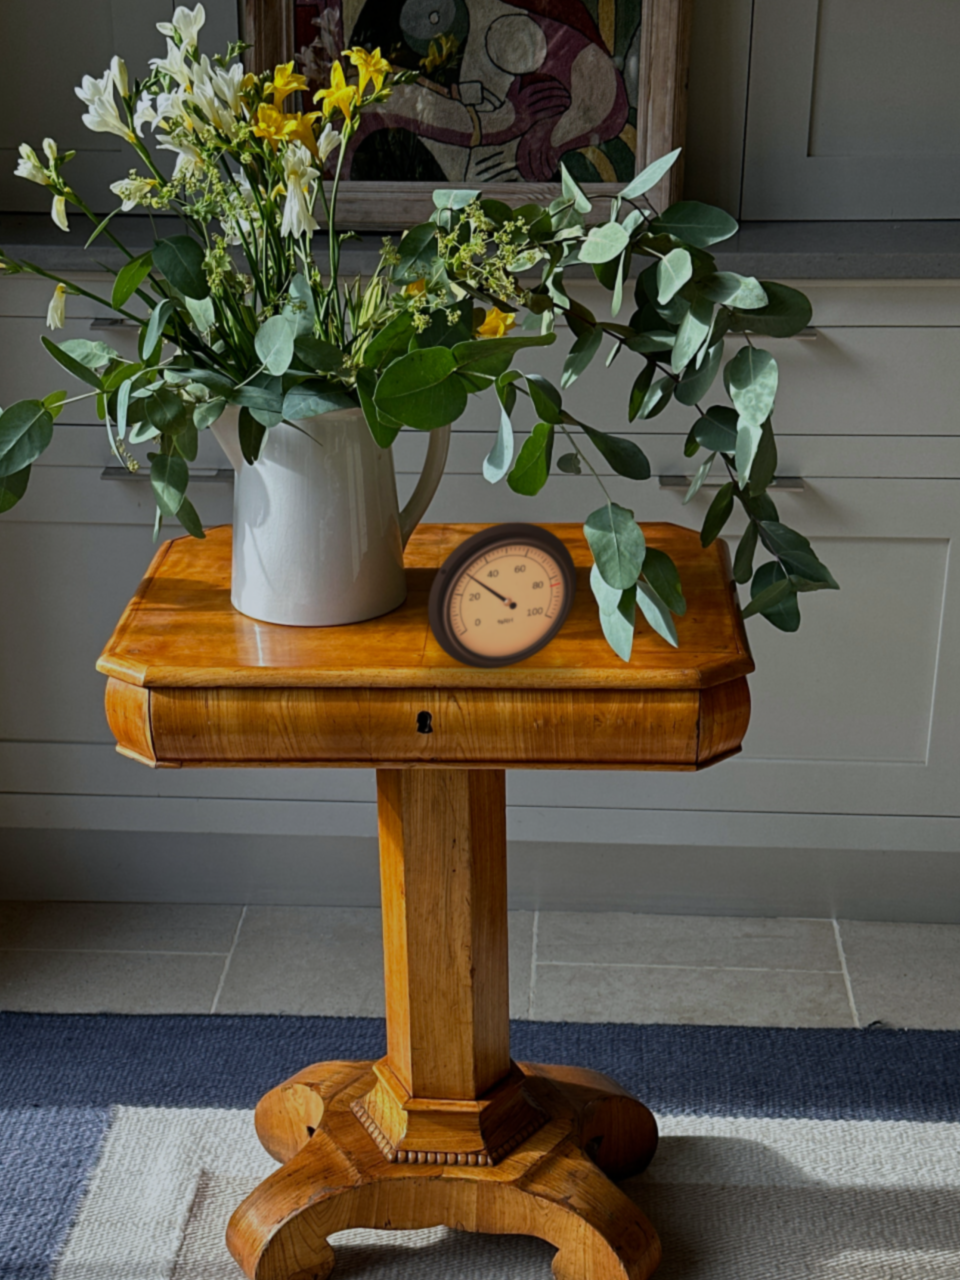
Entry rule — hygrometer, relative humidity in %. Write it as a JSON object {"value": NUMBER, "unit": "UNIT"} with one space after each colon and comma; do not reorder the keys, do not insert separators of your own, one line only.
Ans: {"value": 30, "unit": "%"}
